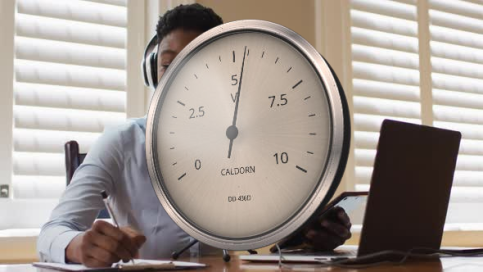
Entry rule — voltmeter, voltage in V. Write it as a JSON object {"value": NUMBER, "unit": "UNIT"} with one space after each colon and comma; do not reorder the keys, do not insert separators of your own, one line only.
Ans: {"value": 5.5, "unit": "V"}
